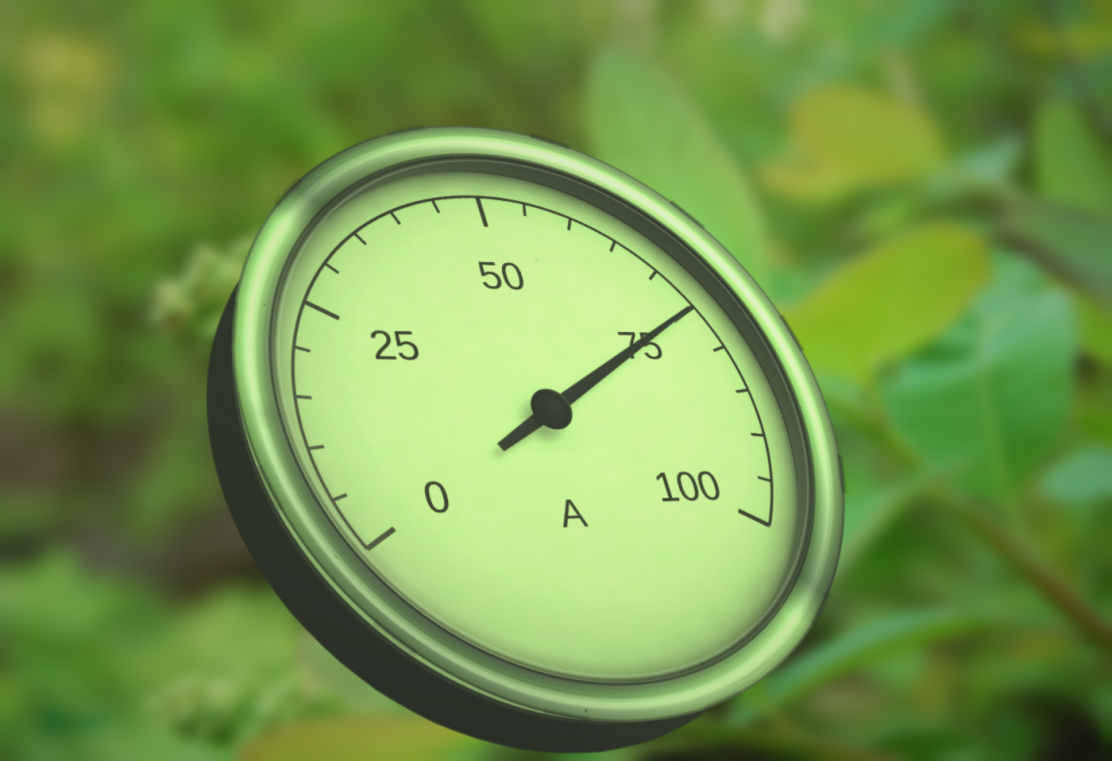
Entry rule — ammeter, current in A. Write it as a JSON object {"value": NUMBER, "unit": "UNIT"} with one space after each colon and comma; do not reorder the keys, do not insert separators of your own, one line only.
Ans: {"value": 75, "unit": "A"}
